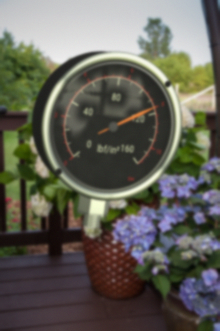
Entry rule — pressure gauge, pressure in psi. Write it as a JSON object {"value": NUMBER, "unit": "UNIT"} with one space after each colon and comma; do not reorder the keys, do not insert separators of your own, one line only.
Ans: {"value": 115, "unit": "psi"}
